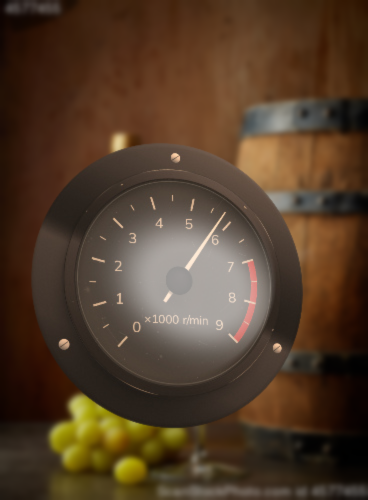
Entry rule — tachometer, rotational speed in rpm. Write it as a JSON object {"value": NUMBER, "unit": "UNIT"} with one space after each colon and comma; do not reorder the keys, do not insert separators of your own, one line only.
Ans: {"value": 5750, "unit": "rpm"}
